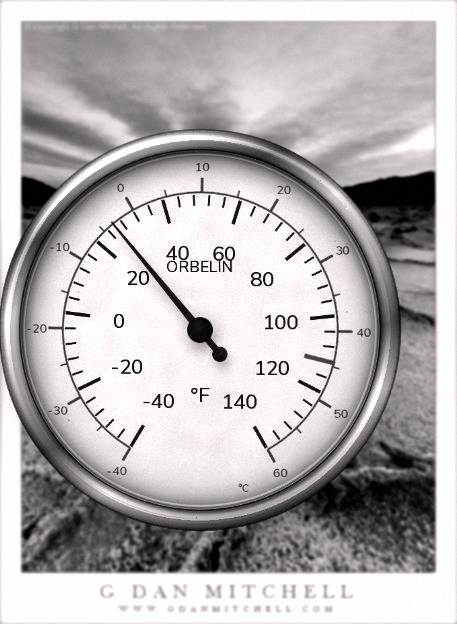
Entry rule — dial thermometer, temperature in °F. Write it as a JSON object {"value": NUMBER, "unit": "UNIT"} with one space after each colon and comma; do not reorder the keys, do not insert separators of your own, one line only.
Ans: {"value": 26, "unit": "°F"}
